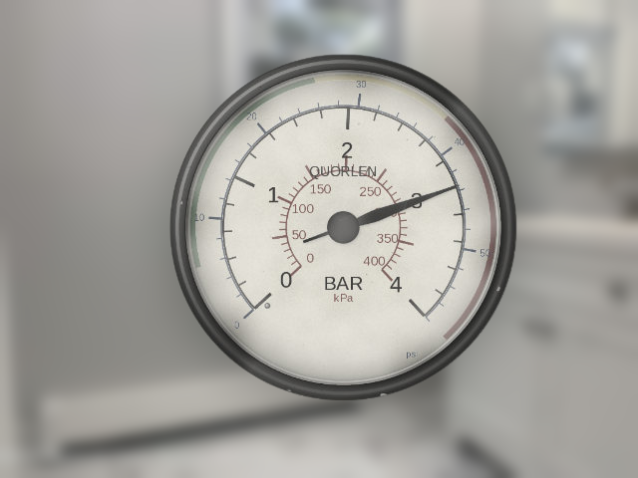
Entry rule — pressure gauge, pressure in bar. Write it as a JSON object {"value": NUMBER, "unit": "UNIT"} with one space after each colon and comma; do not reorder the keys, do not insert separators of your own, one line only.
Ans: {"value": 3, "unit": "bar"}
